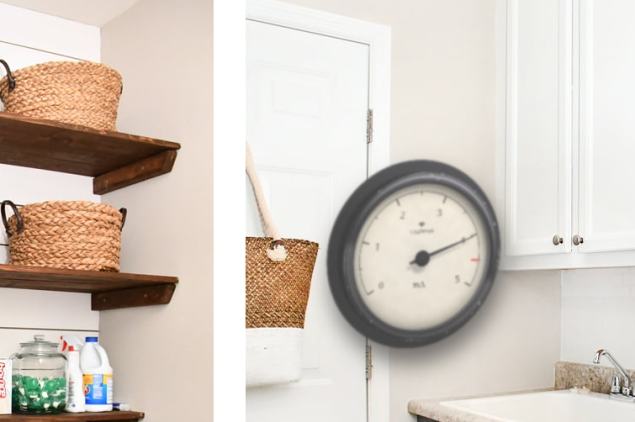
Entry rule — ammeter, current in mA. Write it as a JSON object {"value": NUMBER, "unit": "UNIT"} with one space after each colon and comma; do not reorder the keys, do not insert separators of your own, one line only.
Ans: {"value": 4, "unit": "mA"}
